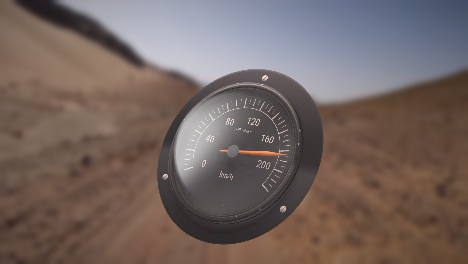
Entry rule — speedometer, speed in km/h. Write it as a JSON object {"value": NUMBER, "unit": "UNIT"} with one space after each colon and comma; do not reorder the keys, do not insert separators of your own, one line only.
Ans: {"value": 185, "unit": "km/h"}
